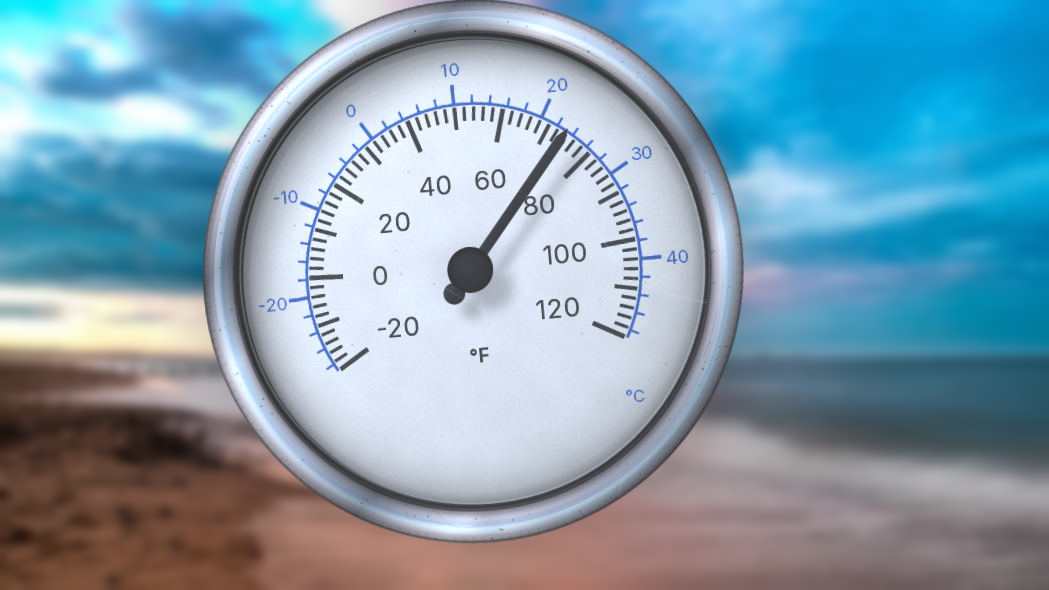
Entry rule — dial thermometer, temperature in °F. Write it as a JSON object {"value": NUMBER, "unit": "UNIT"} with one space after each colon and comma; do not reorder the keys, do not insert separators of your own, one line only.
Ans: {"value": 74, "unit": "°F"}
